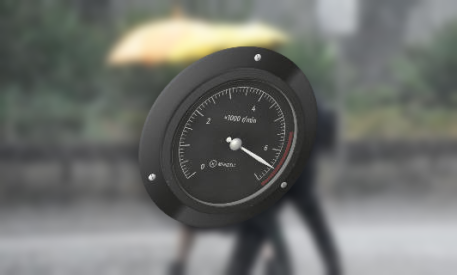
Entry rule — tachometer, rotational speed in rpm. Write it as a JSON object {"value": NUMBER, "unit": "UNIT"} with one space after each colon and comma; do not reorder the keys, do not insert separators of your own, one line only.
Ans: {"value": 6500, "unit": "rpm"}
